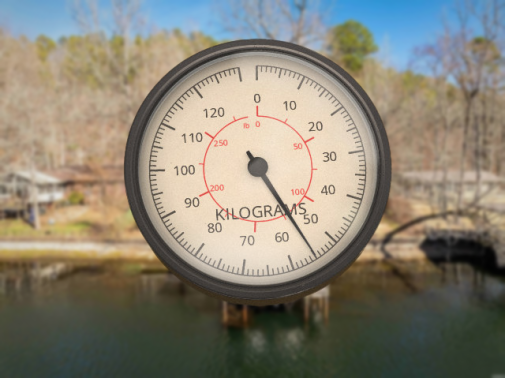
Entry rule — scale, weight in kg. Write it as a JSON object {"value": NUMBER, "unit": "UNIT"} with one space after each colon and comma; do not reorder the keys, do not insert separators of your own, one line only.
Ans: {"value": 55, "unit": "kg"}
